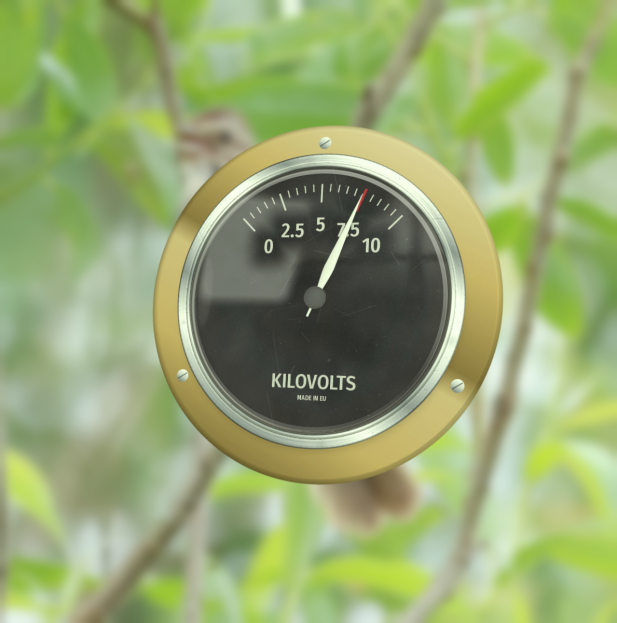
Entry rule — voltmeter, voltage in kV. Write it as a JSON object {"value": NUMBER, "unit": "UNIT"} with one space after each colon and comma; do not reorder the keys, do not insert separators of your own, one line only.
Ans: {"value": 7.5, "unit": "kV"}
